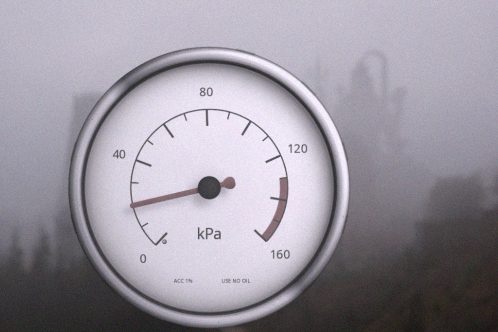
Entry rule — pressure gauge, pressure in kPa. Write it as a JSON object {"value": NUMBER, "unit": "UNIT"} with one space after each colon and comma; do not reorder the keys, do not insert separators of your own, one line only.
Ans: {"value": 20, "unit": "kPa"}
